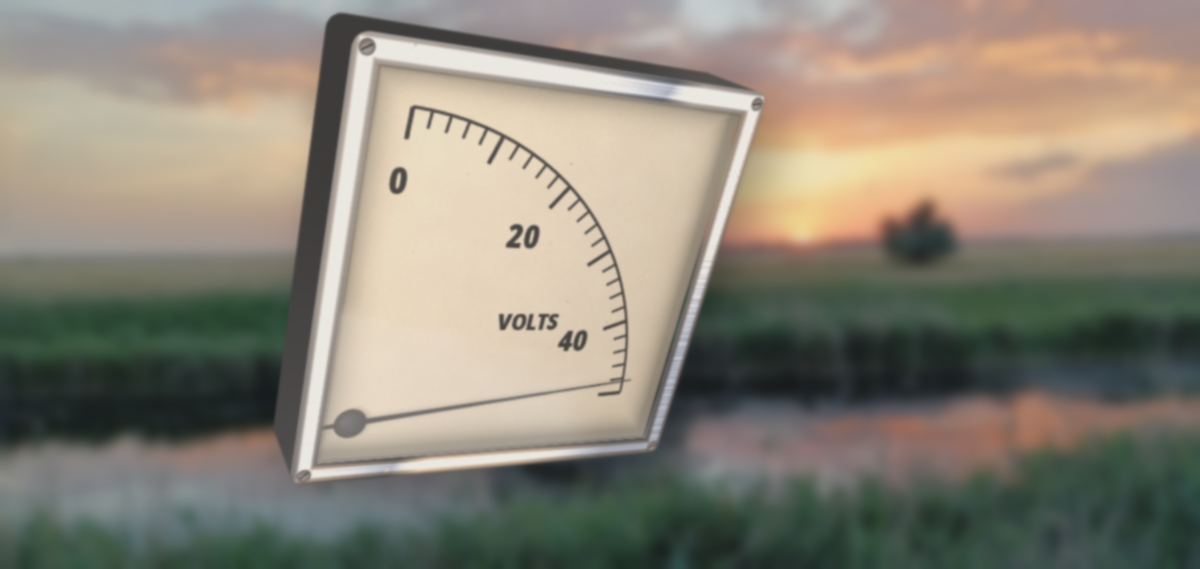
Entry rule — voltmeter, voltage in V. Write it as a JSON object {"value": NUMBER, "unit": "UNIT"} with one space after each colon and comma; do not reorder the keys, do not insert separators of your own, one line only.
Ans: {"value": 48, "unit": "V"}
